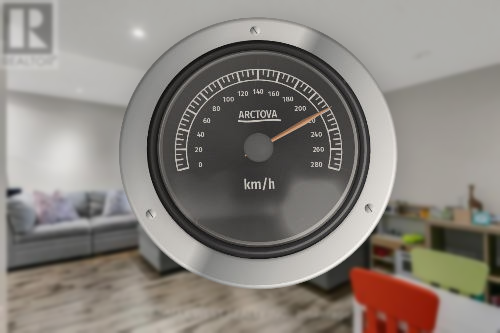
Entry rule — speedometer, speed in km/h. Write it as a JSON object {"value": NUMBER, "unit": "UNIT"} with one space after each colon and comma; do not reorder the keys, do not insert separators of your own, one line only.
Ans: {"value": 220, "unit": "km/h"}
